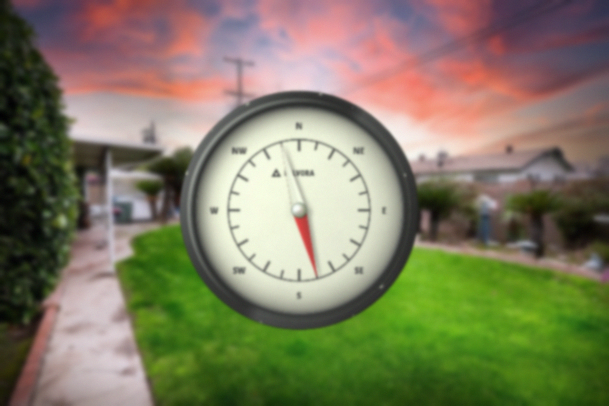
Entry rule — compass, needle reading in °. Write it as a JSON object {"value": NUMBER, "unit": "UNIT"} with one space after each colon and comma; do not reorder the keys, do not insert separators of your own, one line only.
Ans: {"value": 165, "unit": "°"}
